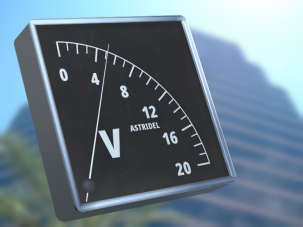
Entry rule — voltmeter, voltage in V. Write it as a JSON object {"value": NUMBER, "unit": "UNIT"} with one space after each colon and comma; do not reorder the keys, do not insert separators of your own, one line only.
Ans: {"value": 5, "unit": "V"}
